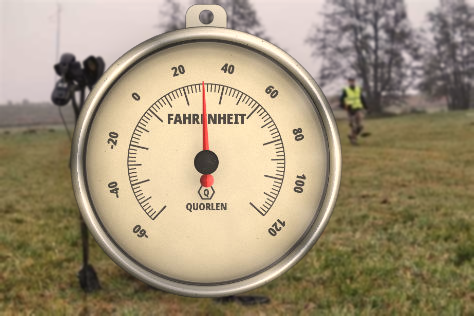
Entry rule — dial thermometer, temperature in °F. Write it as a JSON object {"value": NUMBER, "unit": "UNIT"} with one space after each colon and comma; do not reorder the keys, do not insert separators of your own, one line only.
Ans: {"value": 30, "unit": "°F"}
